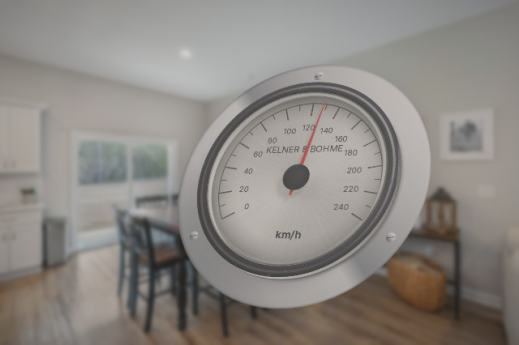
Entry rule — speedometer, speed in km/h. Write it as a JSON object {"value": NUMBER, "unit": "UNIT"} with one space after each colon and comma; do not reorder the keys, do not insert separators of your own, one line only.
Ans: {"value": 130, "unit": "km/h"}
